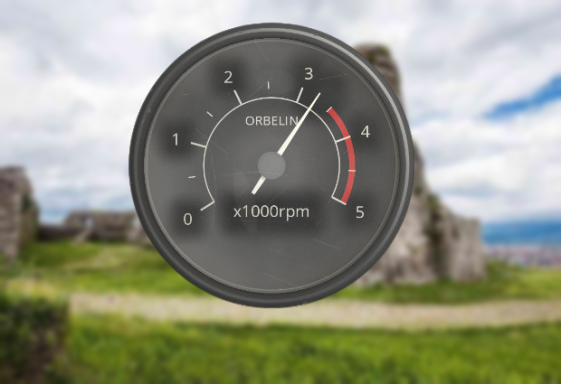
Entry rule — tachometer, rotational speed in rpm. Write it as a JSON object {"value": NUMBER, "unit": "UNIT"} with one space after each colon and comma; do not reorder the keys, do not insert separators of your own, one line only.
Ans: {"value": 3250, "unit": "rpm"}
